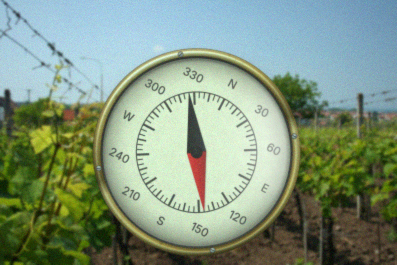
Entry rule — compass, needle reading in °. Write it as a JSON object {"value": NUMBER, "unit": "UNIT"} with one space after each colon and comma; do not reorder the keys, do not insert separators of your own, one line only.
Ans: {"value": 145, "unit": "°"}
